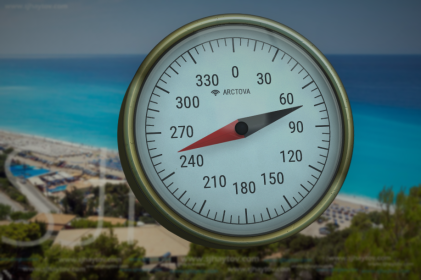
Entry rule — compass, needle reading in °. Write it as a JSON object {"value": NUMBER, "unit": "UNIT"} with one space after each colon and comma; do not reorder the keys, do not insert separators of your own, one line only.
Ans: {"value": 252.5, "unit": "°"}
